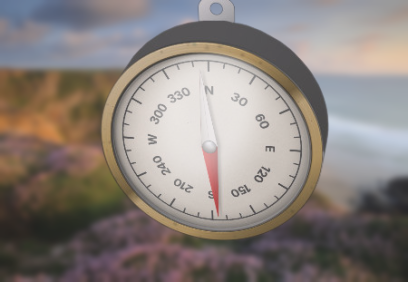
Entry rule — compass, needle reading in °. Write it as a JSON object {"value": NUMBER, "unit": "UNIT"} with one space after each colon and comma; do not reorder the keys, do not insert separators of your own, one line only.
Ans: {"value": 175, "unit": "°"}
